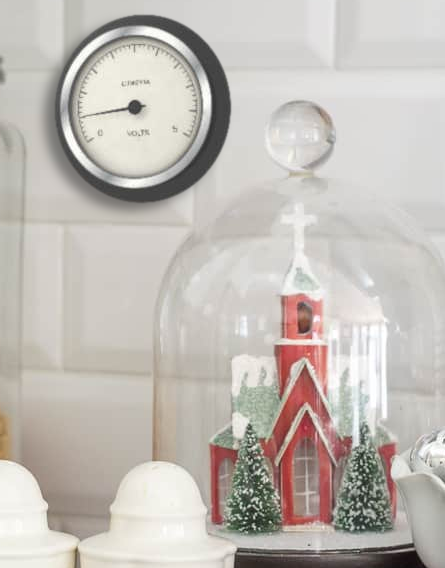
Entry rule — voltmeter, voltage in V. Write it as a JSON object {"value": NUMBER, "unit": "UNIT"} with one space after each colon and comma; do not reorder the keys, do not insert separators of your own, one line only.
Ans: {"value": 0.5, "unit": "V"}
